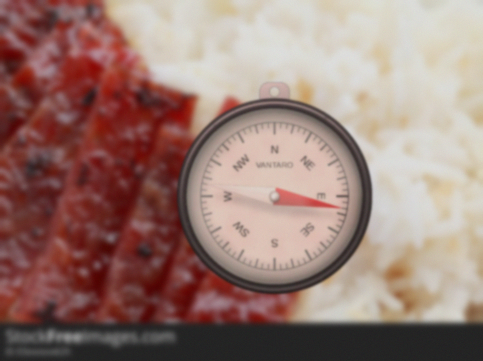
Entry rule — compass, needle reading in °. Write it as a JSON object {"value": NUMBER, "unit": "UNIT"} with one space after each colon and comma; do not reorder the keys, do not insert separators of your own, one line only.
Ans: {"value": 100, "unit": "°"}
